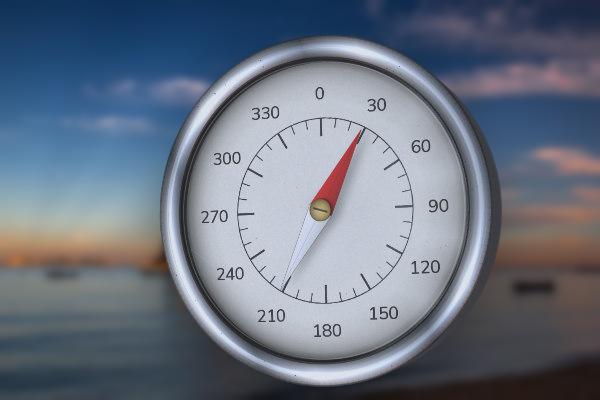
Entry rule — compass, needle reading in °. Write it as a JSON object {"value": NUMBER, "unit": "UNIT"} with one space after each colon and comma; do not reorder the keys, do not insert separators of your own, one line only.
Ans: {"value": 30, "unit": "°"}
